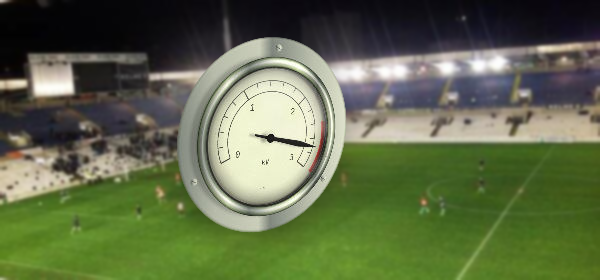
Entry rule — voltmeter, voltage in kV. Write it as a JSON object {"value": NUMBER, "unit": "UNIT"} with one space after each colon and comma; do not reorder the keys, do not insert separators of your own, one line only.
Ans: {"value": 2.7, "unit": "kV"}
